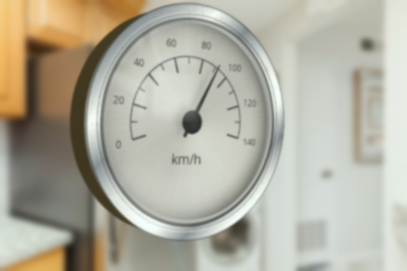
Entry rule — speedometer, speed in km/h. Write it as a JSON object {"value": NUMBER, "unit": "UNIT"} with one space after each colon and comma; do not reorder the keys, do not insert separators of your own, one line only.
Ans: {"value": 90, "unit": "km/h"}
